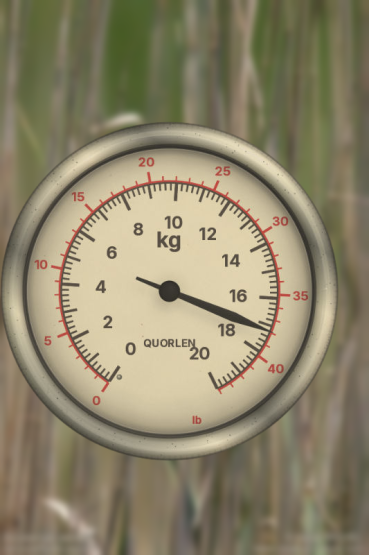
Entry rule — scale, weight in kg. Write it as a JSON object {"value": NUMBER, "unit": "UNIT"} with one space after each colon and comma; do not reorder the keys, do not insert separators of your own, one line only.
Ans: {"value": 17.2, "unit": "kg"}
